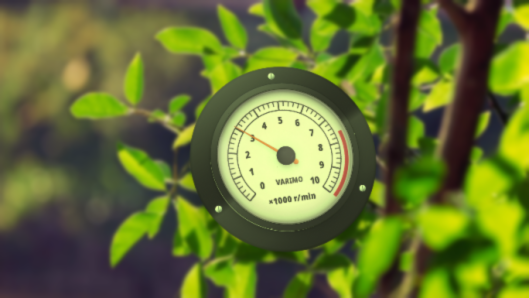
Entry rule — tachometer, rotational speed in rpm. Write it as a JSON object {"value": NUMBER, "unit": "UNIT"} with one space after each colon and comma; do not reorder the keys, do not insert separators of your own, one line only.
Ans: {"value": 3000, "unit": "rpm"}
